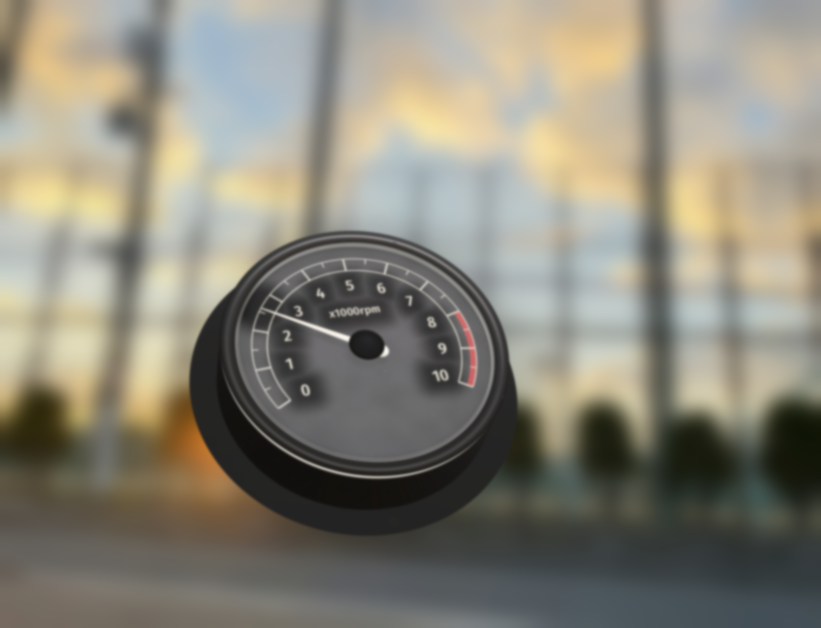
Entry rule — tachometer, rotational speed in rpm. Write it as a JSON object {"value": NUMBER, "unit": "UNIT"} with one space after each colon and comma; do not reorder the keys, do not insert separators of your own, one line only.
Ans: {"value": 2500, "unit": "rpm"}
